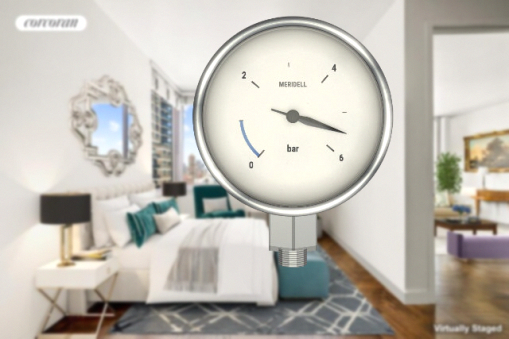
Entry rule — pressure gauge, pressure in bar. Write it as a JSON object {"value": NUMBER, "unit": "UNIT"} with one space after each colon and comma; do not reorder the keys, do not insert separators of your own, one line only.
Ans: {"value": 5.5, "unit": "bar"}
